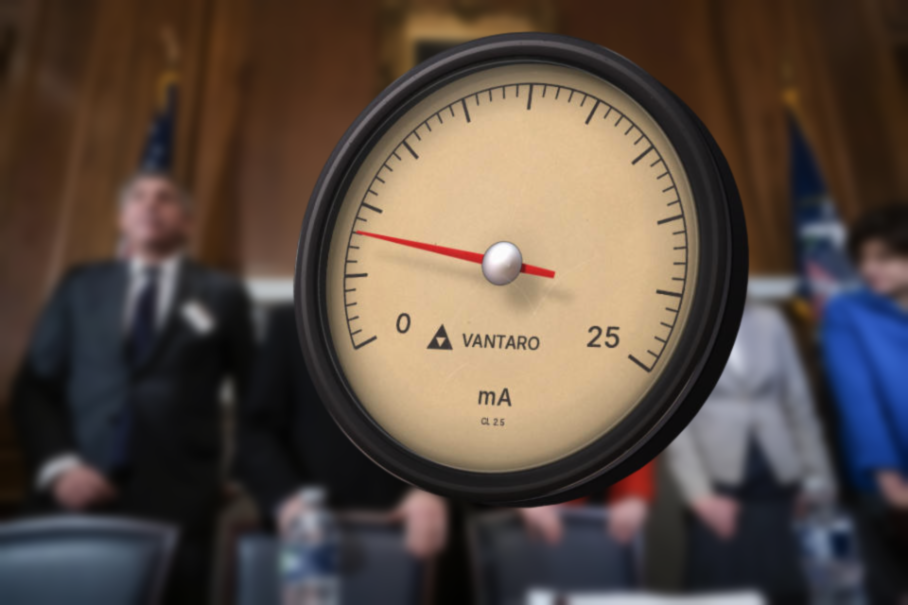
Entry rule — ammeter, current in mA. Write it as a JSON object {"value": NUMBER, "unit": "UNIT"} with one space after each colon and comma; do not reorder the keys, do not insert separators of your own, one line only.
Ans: {"value": 4, "unit": "mA"}
